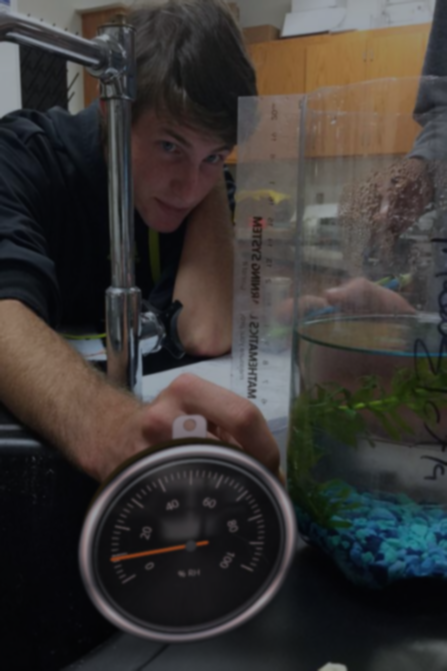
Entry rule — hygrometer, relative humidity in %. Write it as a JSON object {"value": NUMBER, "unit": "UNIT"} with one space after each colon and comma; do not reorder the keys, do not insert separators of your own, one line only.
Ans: {"value": 10, "unit": "%"}
